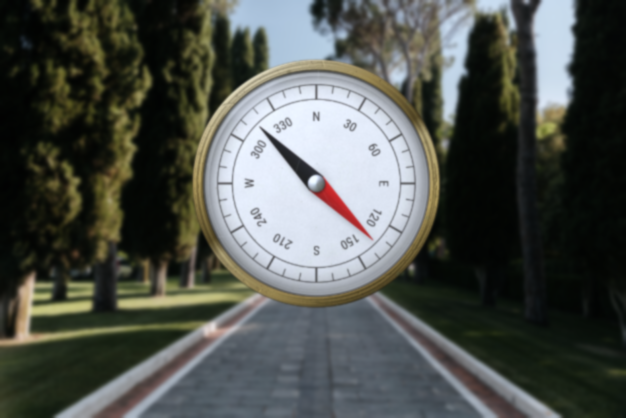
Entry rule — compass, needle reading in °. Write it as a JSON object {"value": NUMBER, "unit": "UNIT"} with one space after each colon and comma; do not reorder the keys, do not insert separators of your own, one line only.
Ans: {"value": 135, "unit": "°"}
